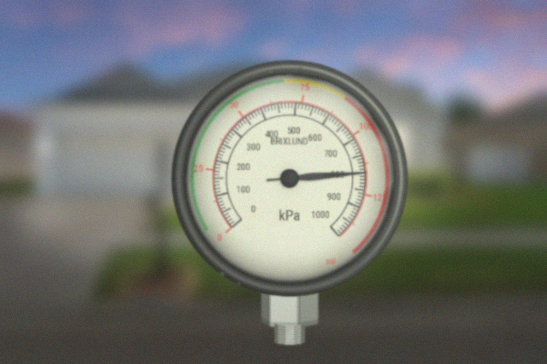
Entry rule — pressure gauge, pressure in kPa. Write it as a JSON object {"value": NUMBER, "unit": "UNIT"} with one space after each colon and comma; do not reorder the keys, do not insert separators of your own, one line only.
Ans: {"value": 800, "unit": "kPa"}
